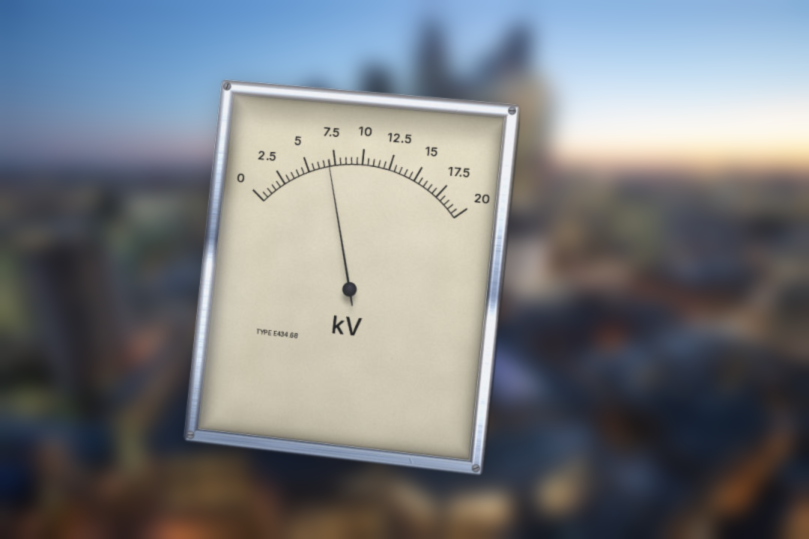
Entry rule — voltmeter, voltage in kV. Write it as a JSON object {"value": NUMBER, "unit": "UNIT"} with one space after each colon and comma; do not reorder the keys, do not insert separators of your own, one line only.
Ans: {"value": 7, "unit": "kV"}
